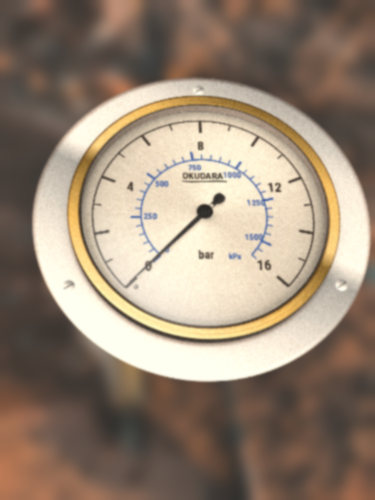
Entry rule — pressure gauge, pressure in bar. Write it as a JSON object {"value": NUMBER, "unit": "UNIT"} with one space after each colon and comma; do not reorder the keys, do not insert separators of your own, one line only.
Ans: {"value": 0, "unit": "bar"}
